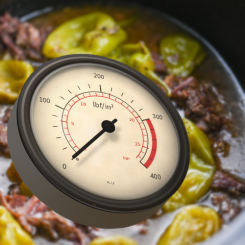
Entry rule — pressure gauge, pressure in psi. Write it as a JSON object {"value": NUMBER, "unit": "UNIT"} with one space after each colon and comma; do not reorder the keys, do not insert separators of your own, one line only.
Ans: {"value": 0, "unit": "psi"}
